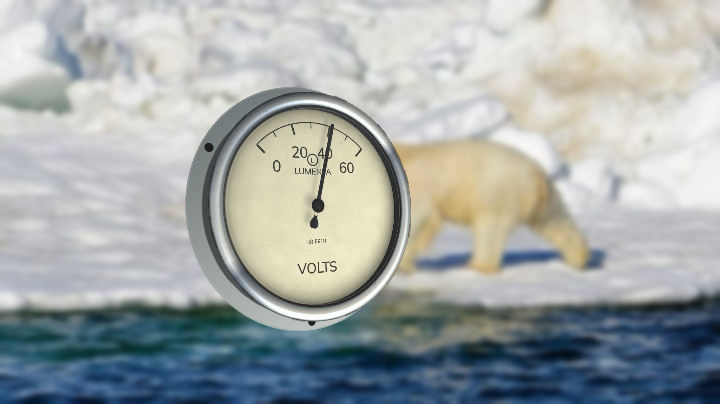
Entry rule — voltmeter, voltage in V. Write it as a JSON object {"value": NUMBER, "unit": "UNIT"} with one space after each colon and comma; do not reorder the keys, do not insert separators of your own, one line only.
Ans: {"value": 40, "unit": "V"}
